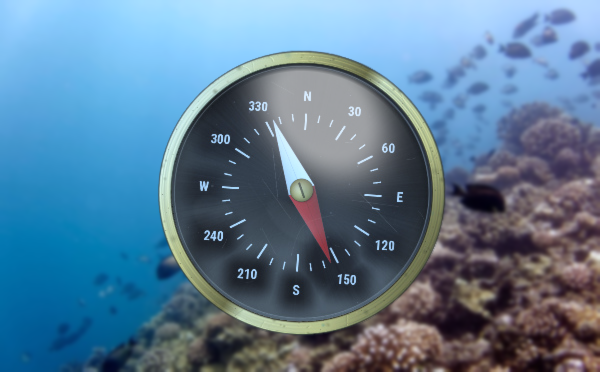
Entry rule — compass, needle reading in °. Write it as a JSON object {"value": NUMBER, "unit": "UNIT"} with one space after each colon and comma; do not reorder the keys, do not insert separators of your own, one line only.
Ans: {"value": 155, "unit": "°"}
